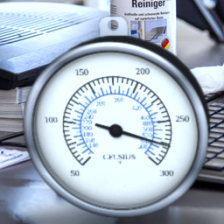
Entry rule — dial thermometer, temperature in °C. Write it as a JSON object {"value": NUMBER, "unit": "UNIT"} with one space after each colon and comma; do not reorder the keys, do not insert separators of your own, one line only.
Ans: {"value": 275, "unit": "°C"}
